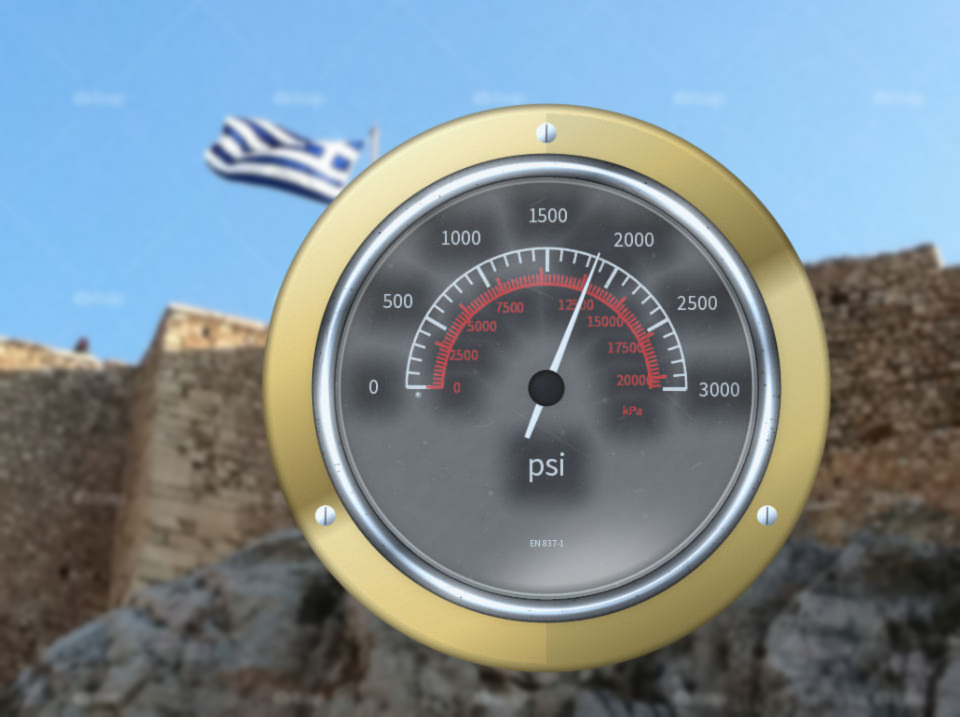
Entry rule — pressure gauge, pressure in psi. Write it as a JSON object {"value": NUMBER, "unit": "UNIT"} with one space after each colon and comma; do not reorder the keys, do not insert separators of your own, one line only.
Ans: {"value": 1850, "unit": "psi"}
